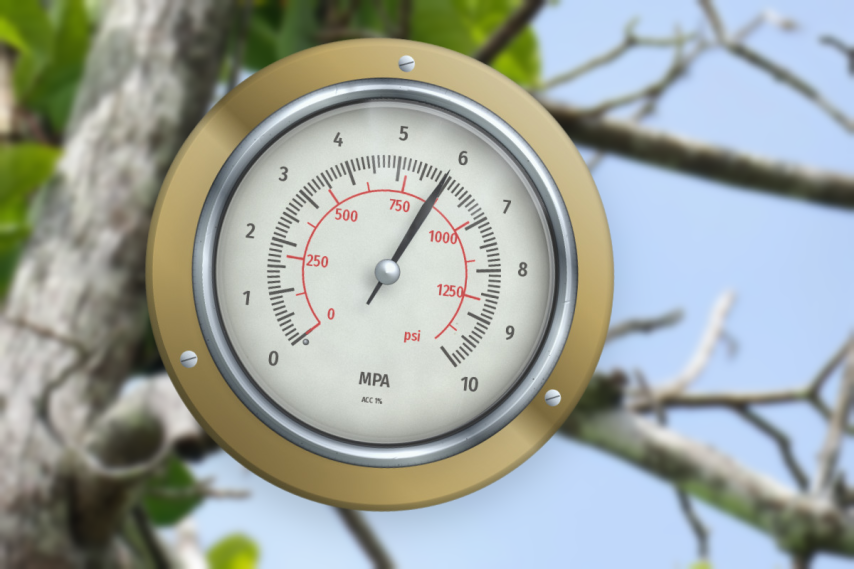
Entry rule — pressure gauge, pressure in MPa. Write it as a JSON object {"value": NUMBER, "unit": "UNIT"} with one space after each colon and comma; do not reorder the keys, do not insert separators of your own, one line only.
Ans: {"value": 5.9, "unit": "MPa"}
